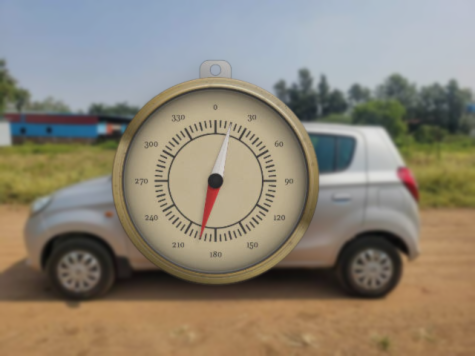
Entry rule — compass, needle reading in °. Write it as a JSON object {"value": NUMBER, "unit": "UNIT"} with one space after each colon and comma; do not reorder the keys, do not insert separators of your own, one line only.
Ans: {"value": 195, "unit": "°"}
